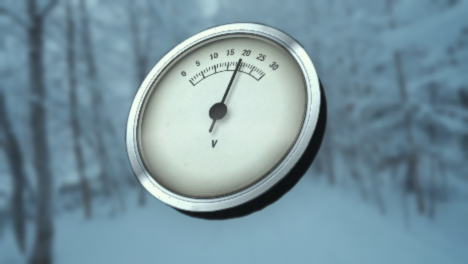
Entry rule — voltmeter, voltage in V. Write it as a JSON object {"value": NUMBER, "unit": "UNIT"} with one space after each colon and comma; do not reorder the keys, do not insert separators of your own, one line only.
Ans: {"value": 20, "unit": "V"}
